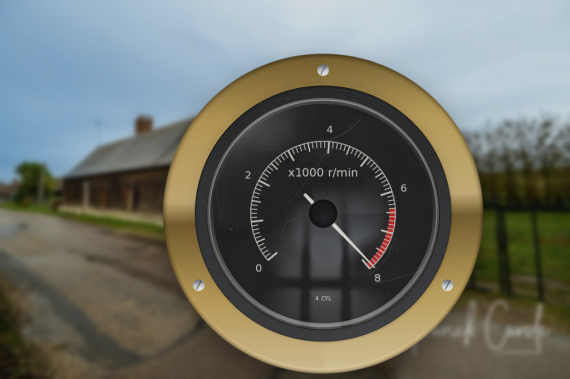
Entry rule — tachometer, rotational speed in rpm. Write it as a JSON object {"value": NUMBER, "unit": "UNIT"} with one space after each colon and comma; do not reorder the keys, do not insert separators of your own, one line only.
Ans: {"value": 7900, "unit": "rpm"}
